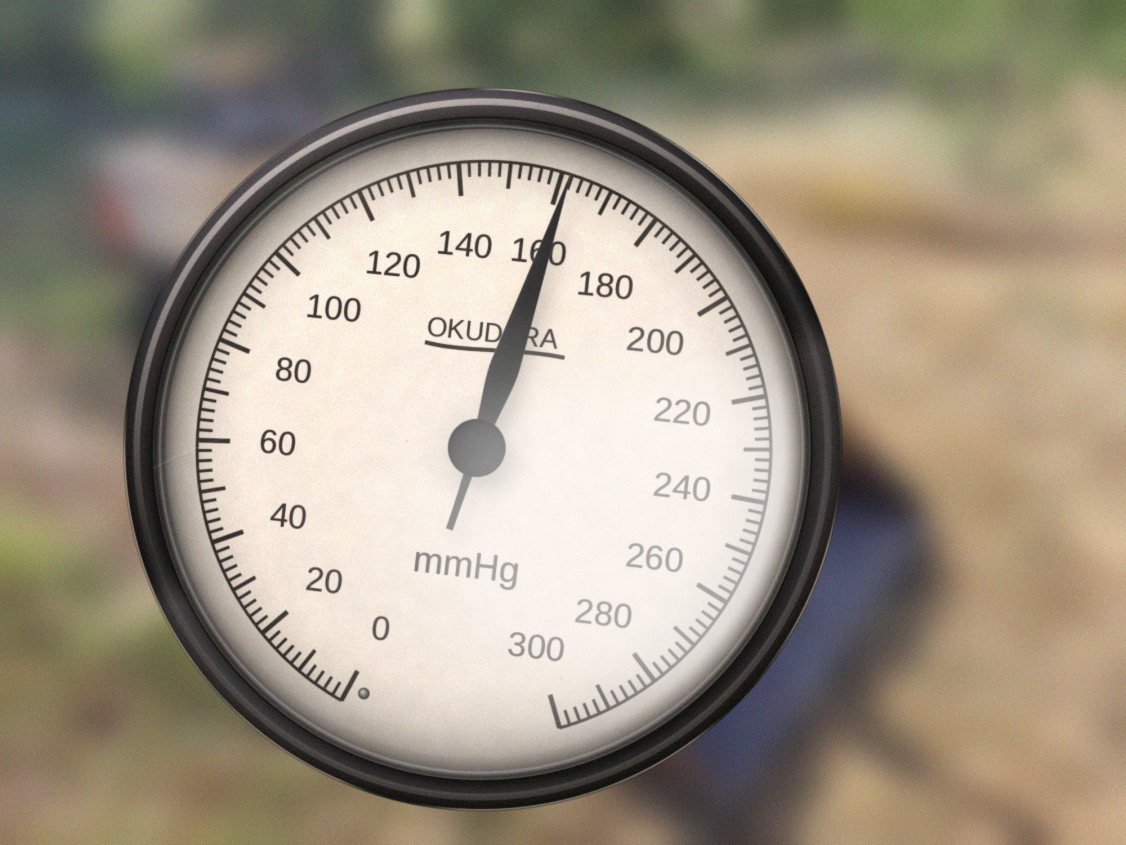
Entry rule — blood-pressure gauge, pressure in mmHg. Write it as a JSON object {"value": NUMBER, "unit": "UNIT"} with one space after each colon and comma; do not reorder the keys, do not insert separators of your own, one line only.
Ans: {"value": 162, "unit": "mmHg"}
